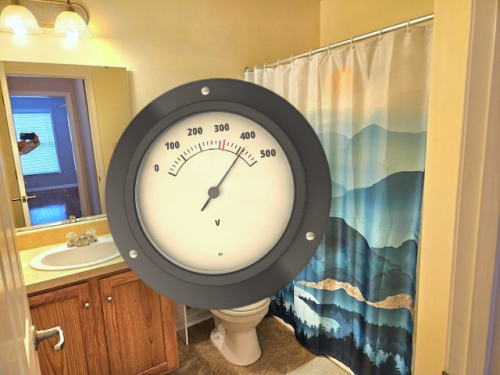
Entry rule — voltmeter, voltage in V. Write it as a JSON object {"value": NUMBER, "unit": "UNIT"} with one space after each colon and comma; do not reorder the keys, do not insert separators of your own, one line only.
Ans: {"value": 420, "unit": "V"}
